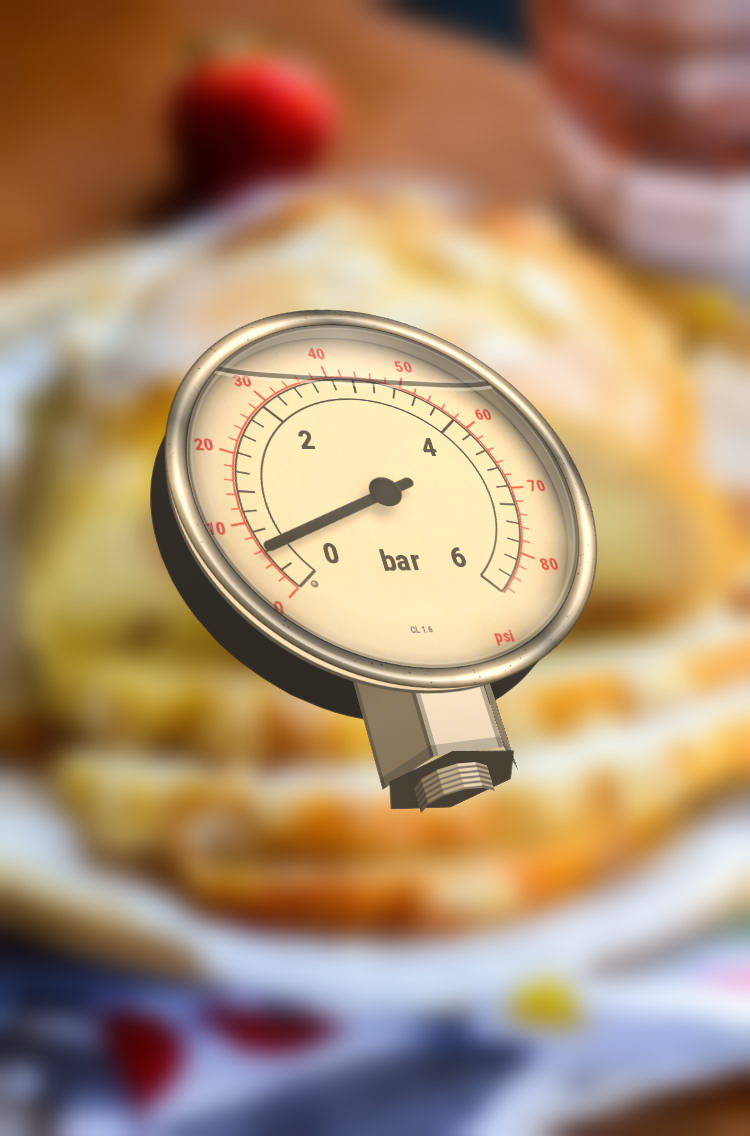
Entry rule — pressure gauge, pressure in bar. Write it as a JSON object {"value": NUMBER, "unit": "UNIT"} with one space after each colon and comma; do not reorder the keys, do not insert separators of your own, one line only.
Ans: {"value": 0.4, "unit": "bar"}
